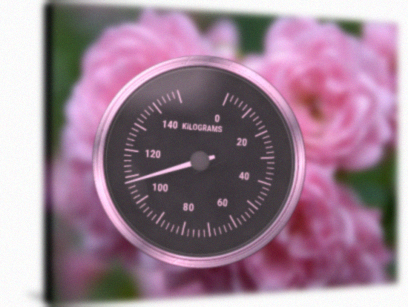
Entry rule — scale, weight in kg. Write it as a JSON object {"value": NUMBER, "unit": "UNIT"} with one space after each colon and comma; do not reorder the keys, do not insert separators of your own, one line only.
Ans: {"value": 108, "unit": "kg"}
